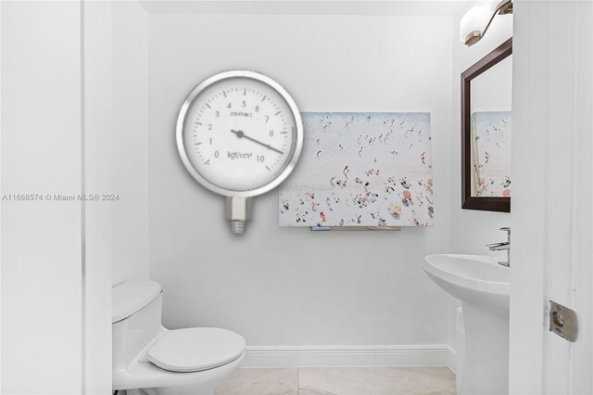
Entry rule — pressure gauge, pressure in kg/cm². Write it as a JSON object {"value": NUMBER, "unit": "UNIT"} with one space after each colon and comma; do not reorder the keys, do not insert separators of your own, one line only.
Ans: {"value": 9, "unit": "kg/cm²"}
